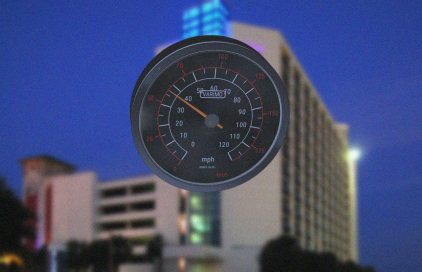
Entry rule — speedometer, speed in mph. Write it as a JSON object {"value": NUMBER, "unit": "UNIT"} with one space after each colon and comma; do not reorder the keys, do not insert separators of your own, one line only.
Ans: {"value": 37.5, "unit": "mph"}
